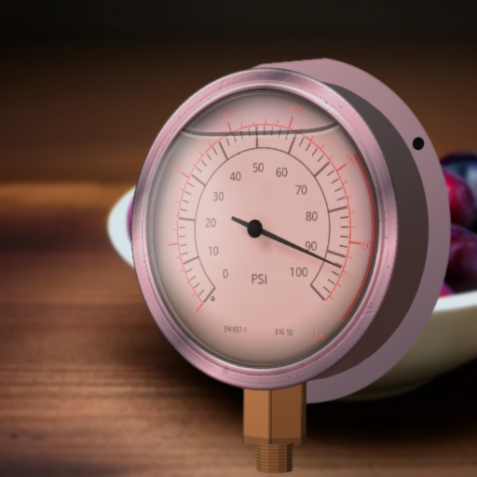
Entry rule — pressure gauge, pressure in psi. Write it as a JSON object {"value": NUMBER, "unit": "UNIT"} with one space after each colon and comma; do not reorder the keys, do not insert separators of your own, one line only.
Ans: {"value": 92, "unit": "psi"}
